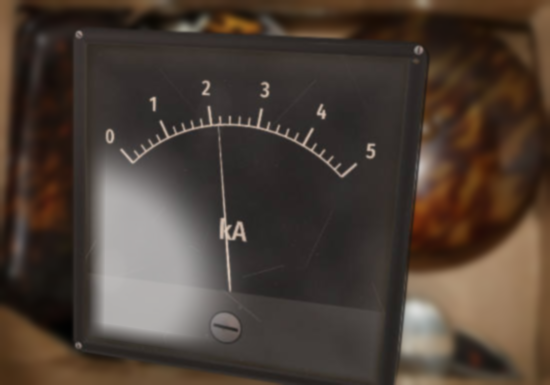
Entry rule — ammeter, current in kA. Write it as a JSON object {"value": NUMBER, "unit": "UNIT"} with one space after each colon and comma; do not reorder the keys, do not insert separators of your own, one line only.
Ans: {"value": 2.2, "unit": "kA"}
